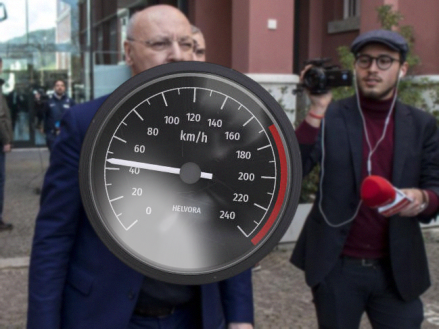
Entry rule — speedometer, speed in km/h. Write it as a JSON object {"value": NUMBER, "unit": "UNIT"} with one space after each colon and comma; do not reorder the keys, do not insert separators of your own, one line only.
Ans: {"value": 45, "unit": "km/h"}
